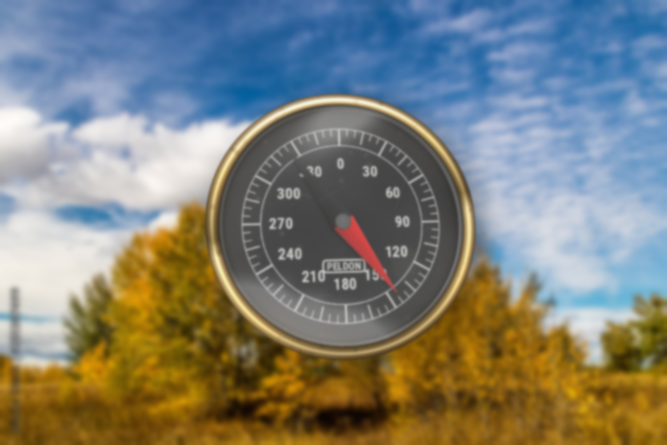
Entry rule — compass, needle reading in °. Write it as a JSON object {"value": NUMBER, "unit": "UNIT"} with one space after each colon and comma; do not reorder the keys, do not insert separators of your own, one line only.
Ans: {"value": 145, "unit": "°"}
